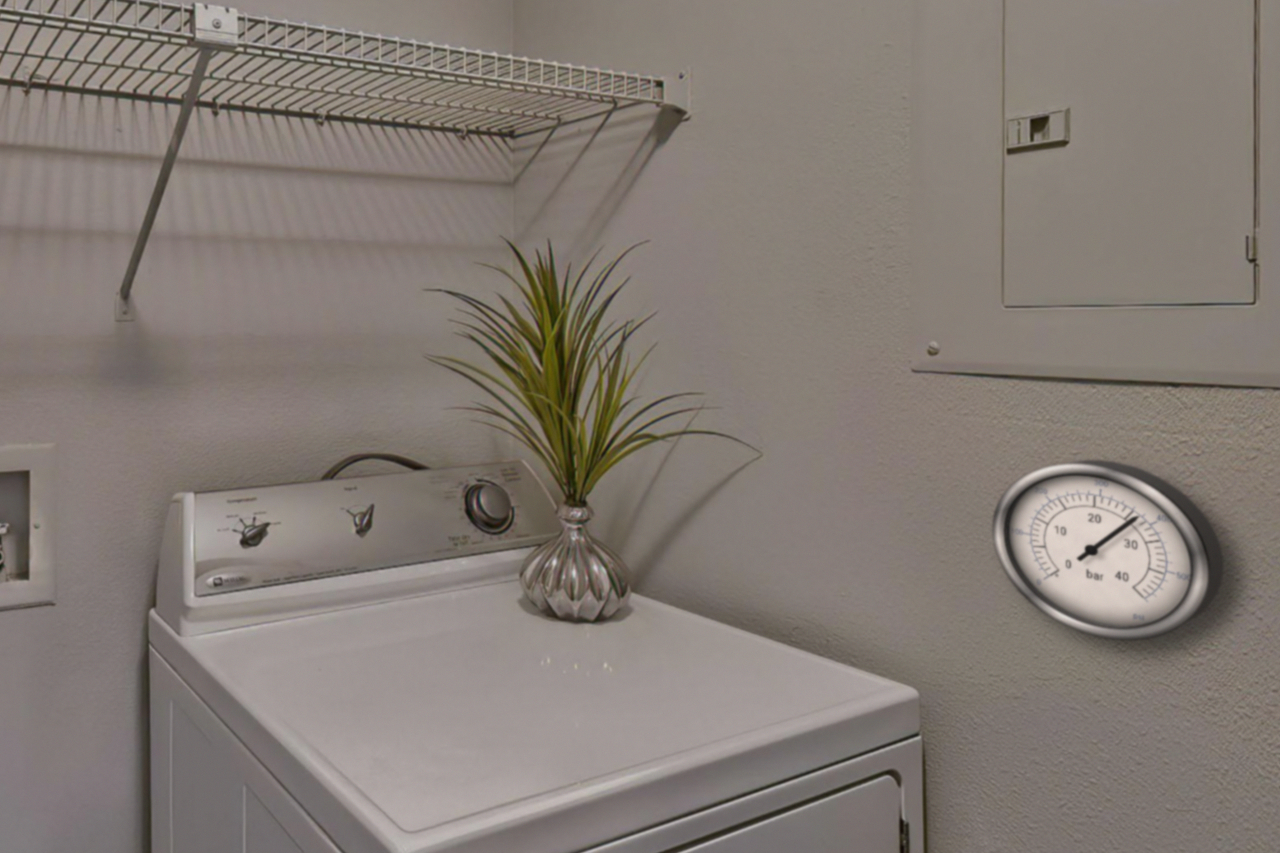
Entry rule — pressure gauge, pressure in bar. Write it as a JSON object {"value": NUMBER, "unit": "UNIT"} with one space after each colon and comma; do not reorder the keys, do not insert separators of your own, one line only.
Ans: {"value": 26, "unit": "bar"}
